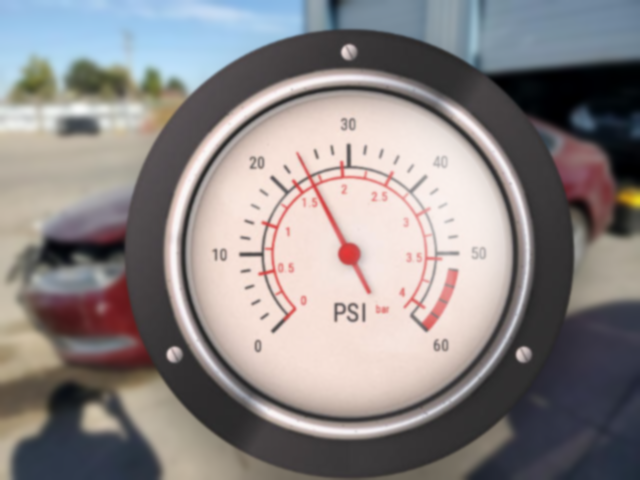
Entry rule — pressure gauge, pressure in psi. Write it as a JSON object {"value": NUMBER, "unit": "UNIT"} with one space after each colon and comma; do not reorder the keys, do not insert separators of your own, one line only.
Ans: {"value": 24, "unit": "psi"}
